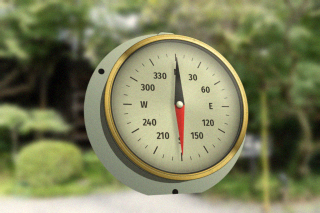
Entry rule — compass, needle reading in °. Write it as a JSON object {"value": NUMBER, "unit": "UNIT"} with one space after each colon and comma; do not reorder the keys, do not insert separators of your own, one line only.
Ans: {"value": 180, "unit": "°"}
